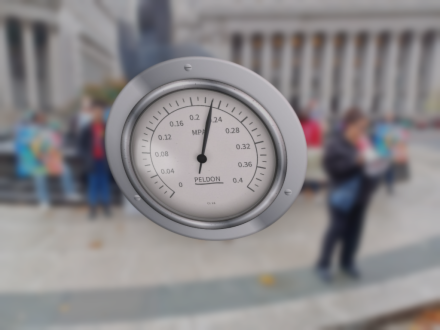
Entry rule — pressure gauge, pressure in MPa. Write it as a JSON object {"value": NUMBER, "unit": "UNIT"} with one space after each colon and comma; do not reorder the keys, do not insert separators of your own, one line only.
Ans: {"value": 0.23, "unit": "MPa"}
